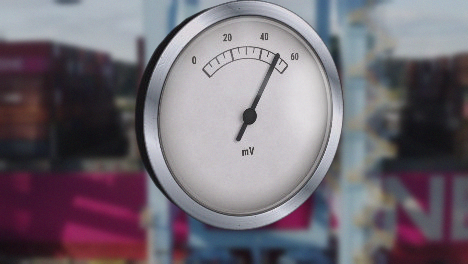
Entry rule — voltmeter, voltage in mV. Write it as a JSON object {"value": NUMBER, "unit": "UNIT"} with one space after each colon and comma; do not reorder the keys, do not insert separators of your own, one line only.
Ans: {"value": 50, "unit": "mV"}
